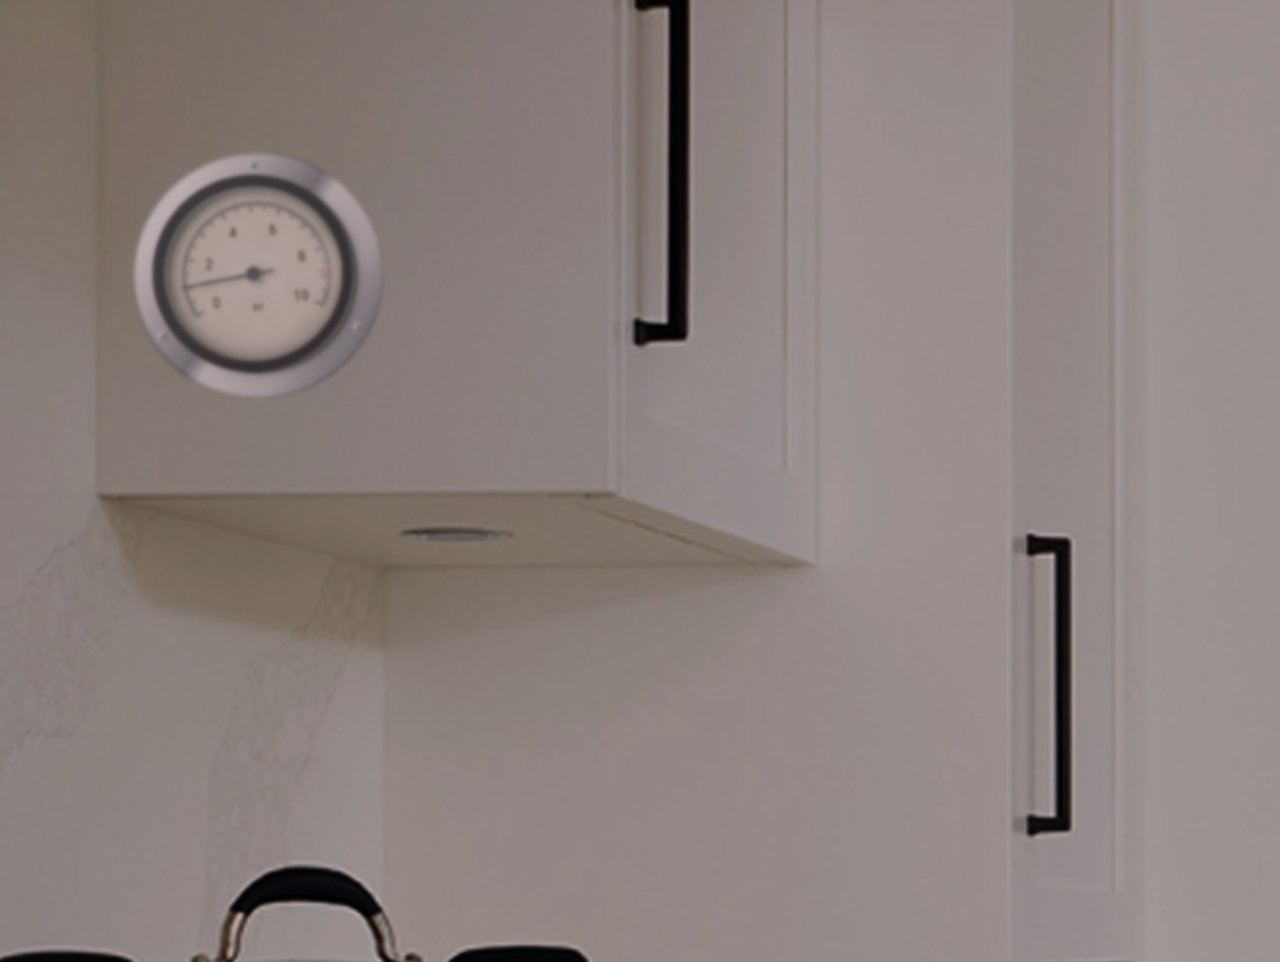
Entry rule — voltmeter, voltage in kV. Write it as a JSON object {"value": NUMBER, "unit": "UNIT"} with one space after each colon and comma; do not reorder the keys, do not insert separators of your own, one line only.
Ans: {"value": 1, "unit": "kV"}
